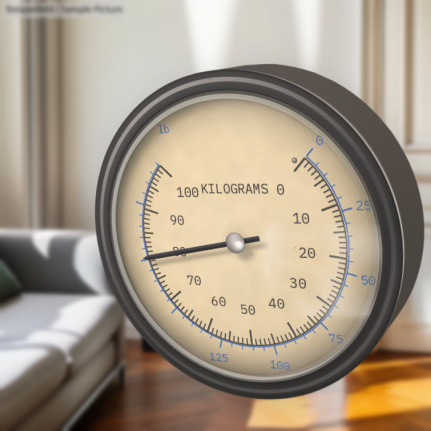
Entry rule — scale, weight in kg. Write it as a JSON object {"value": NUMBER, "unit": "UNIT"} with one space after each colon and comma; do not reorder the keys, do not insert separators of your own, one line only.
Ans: {"value": 80, "unit": "kg"}
